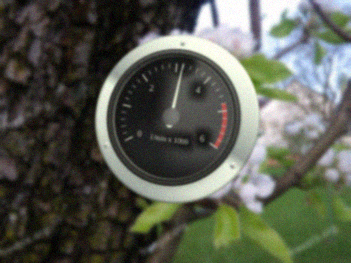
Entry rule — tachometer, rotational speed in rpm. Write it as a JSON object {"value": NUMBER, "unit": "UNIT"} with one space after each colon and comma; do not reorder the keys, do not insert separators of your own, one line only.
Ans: {"value": 3200, "unit": "rpm"}
